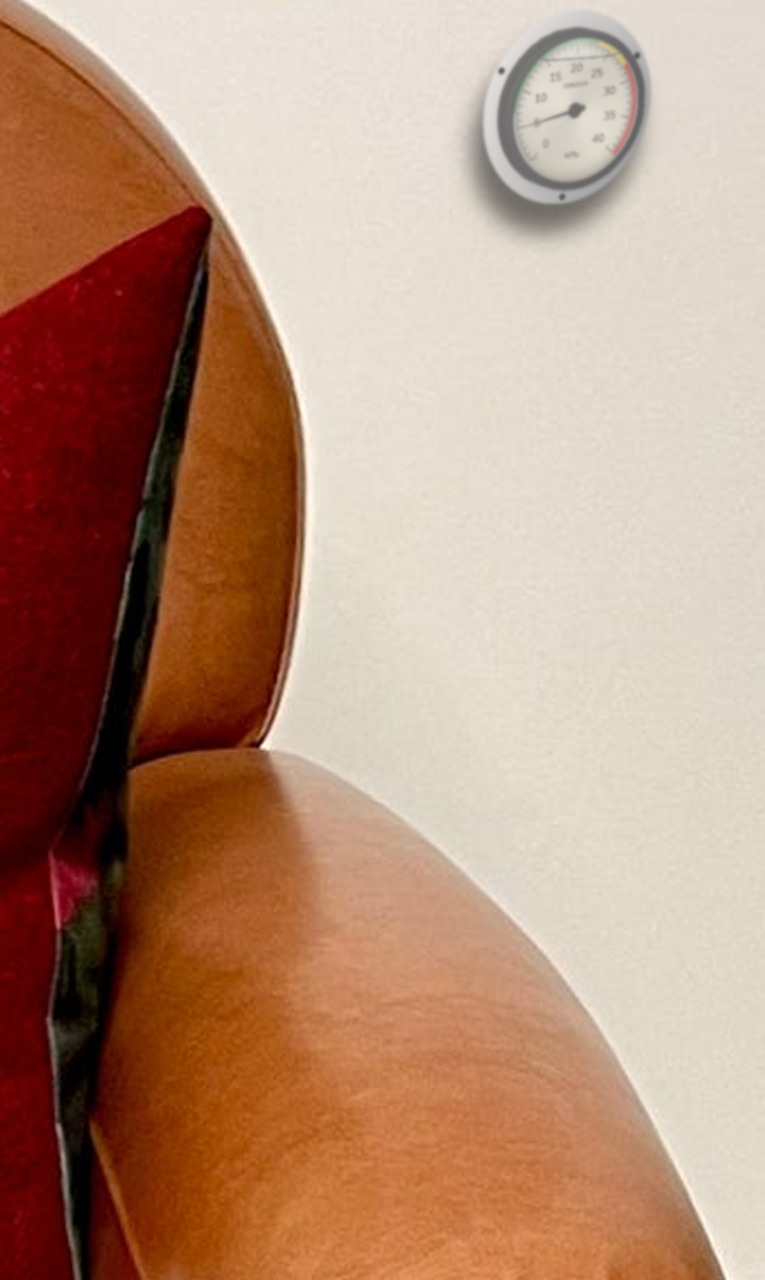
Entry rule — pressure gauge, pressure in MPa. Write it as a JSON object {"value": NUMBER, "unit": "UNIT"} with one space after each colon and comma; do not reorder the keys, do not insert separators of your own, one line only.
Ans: {"value": 5, "unit": "MPa"}
